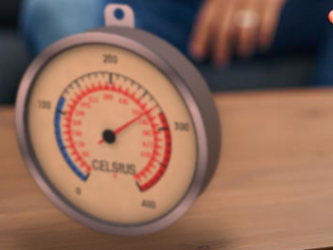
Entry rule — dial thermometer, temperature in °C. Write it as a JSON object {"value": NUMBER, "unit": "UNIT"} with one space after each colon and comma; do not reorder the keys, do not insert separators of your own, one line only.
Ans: {"value": 270, "unit": "°C"}
